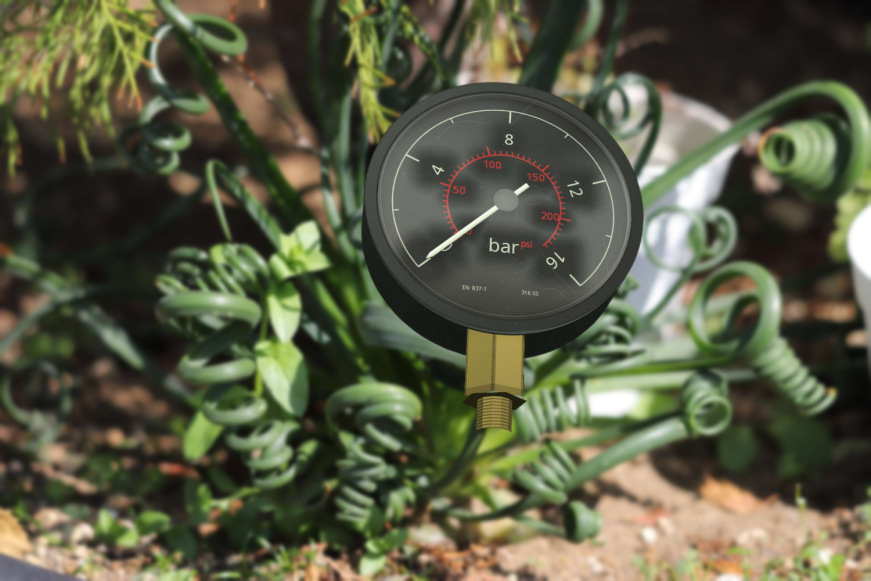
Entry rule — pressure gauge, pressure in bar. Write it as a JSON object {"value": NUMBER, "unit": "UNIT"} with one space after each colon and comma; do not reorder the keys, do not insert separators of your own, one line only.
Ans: {"value": 0, "unit": "bar"}
